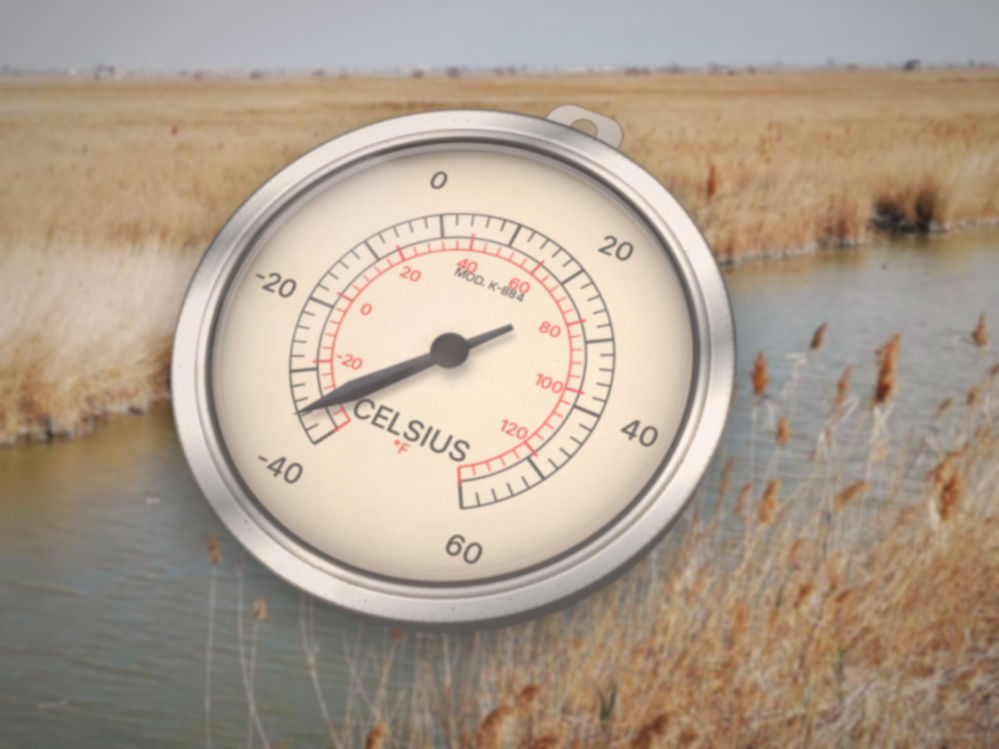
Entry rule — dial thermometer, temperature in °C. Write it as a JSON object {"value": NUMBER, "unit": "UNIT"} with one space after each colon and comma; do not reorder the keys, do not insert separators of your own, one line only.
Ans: {"value": -36, "unit": "°C"}
